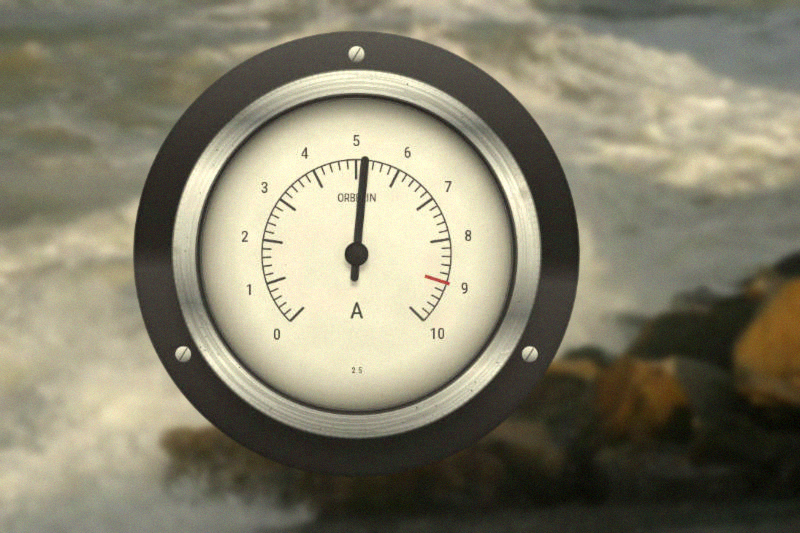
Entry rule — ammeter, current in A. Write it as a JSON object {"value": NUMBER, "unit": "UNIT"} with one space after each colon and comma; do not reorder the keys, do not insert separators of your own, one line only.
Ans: {"value": 5.2, "unit": "A"}
